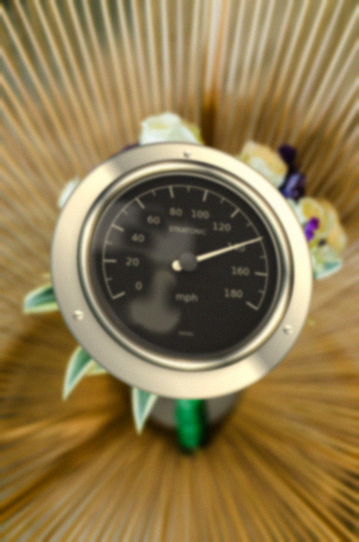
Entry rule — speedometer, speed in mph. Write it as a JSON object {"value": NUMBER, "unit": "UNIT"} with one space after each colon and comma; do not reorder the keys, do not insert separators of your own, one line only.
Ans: {"value": 140, "unit": "mph"}
